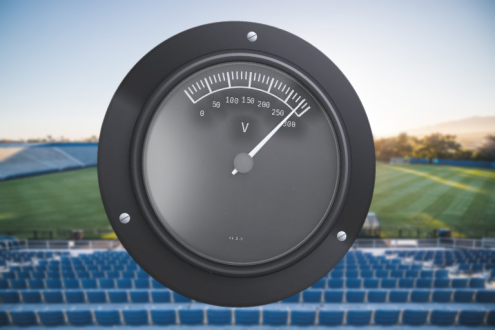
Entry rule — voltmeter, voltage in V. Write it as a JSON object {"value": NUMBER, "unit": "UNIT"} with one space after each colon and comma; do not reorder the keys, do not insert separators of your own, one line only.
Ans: {"value": 280, "unit": "V"}
